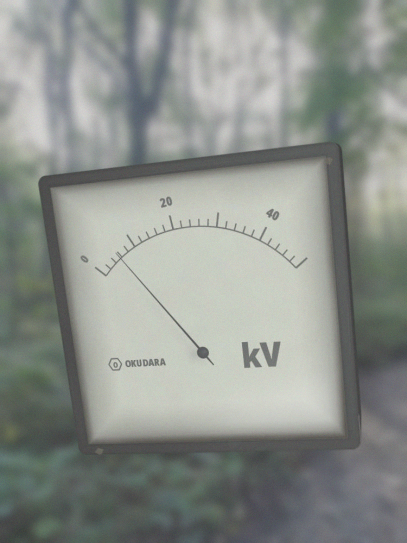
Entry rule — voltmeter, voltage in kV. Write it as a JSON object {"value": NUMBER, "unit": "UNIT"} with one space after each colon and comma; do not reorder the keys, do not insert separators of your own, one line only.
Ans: {"value": 6, "unit": "kV"}
